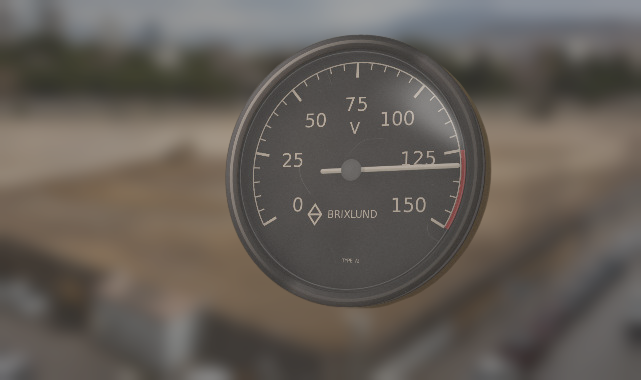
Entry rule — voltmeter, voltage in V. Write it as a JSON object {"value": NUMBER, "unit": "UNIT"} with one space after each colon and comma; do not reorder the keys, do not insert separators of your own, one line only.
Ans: {"value": 130, "unit": "V"}
